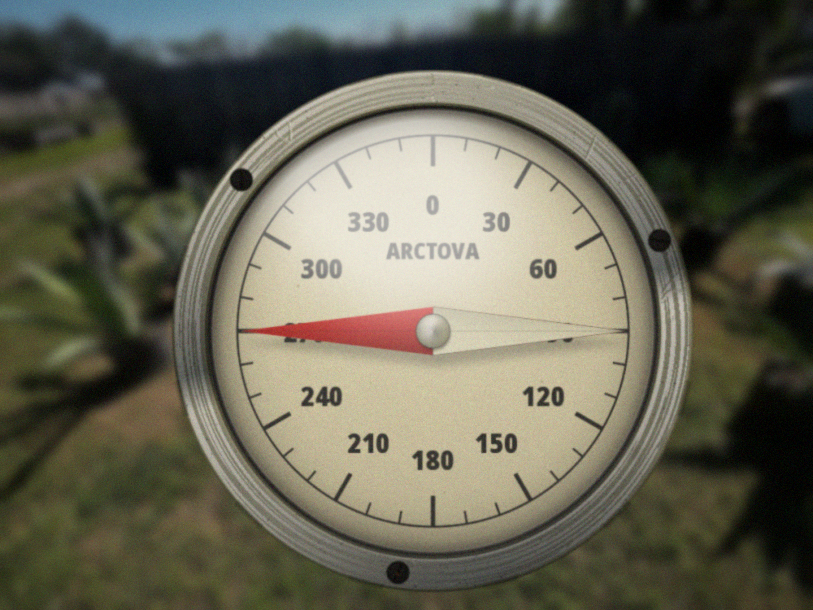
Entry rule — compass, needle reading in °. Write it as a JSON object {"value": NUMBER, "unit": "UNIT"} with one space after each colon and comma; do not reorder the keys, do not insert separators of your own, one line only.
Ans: {"value": 270, "unit": "°"}
